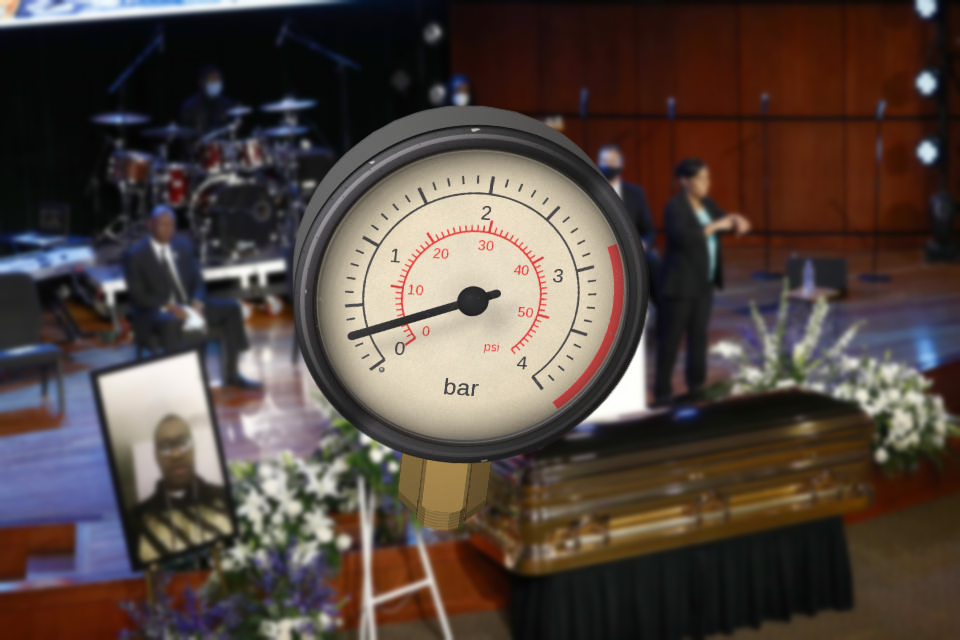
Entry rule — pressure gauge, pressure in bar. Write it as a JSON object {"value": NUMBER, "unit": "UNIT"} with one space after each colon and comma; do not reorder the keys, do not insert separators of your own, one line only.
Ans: {"value": 0.3, "unit": "bar"}
